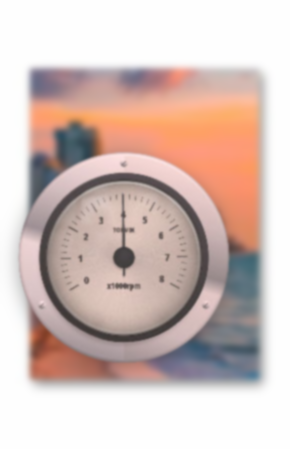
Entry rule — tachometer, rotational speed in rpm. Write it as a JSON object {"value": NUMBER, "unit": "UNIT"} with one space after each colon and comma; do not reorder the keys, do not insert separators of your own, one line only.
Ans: {"value": 4000, "unit": "rpm"}
